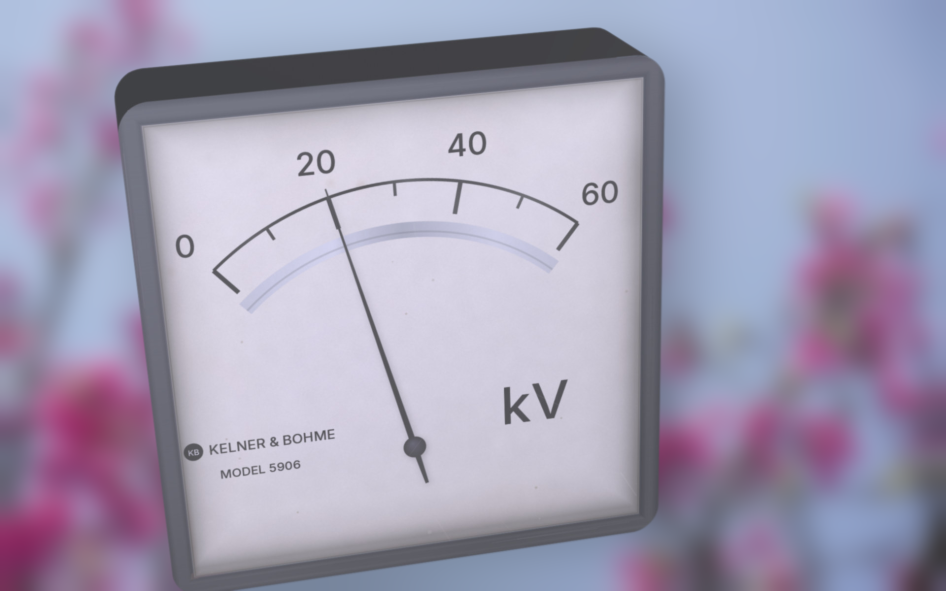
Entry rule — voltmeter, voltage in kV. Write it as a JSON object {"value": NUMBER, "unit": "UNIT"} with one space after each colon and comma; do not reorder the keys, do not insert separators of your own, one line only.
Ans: {"value": 20, "unit": "kV"}
